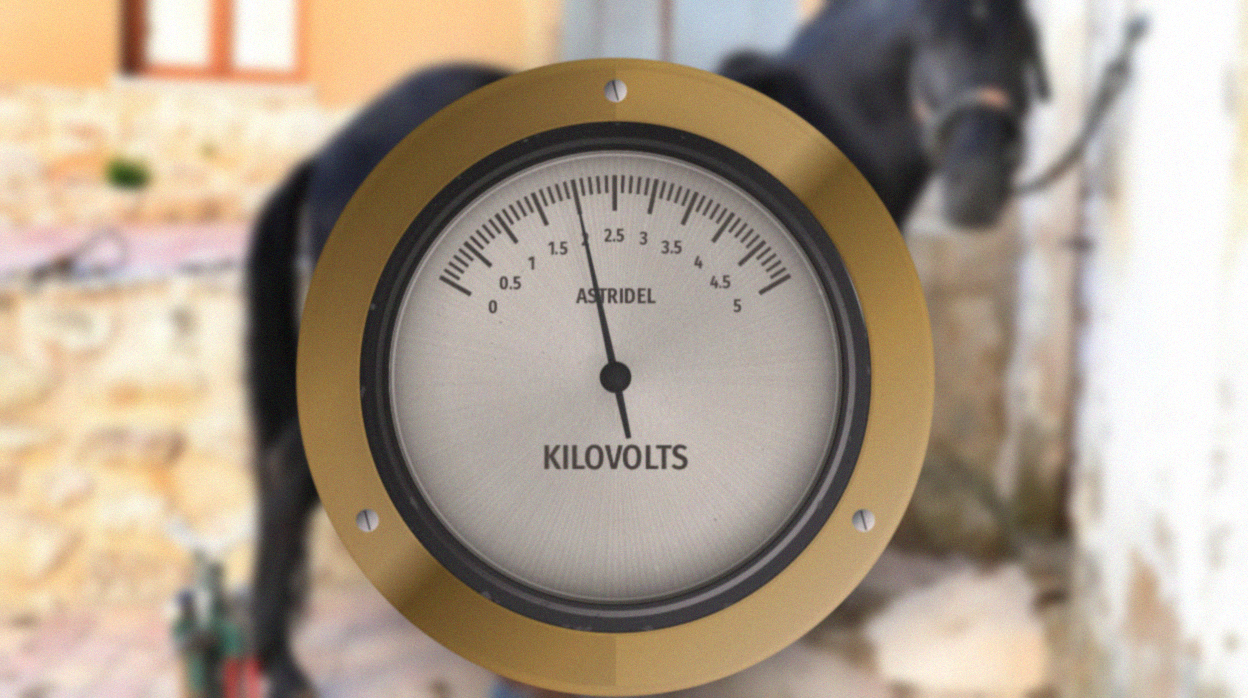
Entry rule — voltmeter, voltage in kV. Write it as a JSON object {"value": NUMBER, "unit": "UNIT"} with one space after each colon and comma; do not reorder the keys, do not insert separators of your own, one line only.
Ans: {"value": 2, "unit": "kV"}
